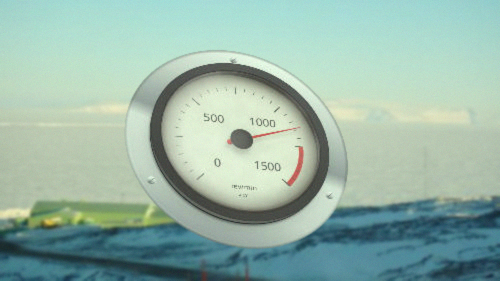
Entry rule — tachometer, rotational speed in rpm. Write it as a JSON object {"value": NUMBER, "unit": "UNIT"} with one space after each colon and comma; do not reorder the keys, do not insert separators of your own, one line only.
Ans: {"value": 1150, "unit": "rpm"}
